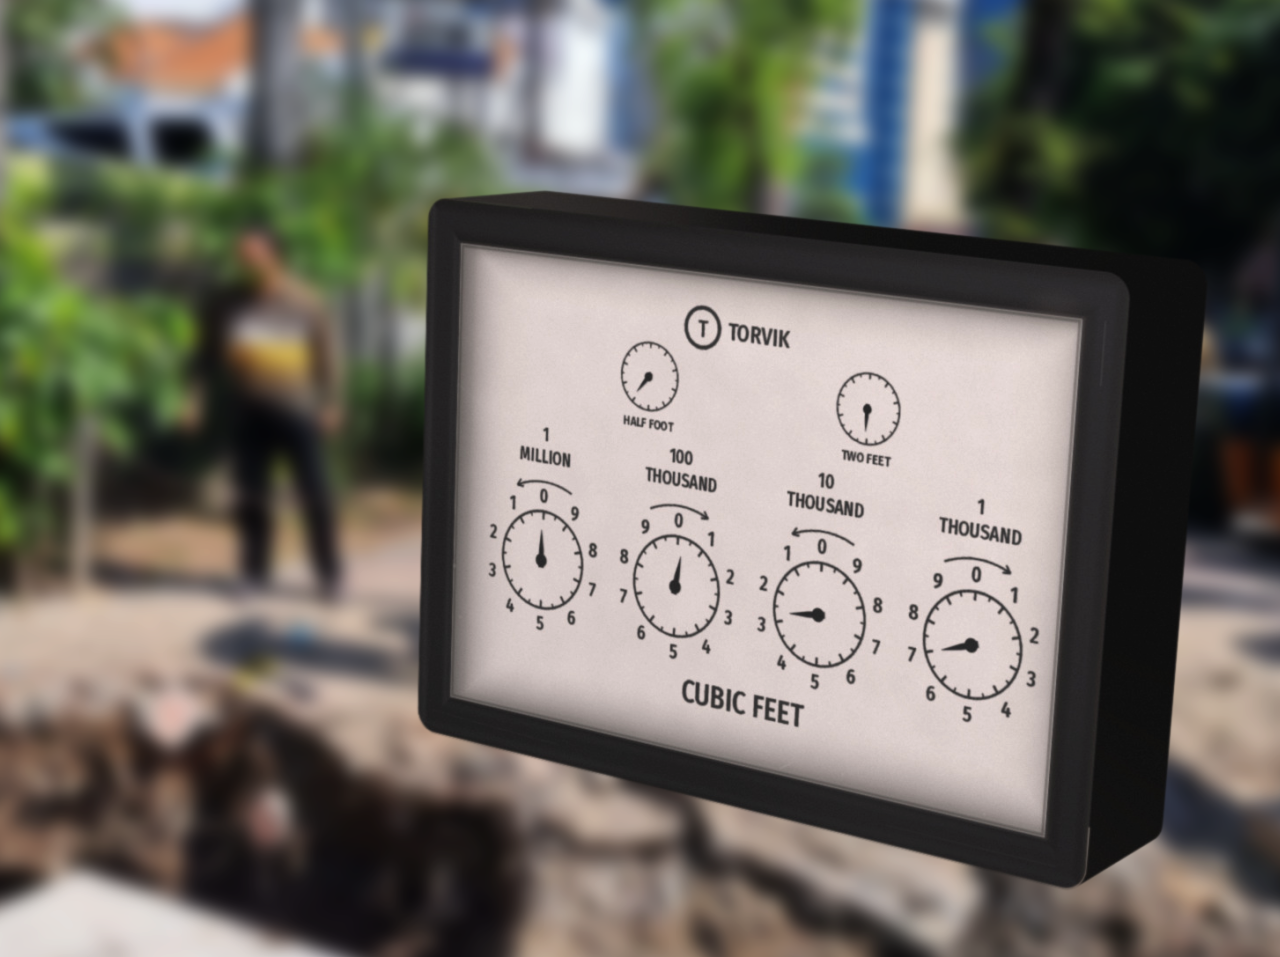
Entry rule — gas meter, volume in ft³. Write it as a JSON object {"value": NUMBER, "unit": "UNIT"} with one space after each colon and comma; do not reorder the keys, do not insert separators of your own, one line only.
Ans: {"value": 2700, "unit": "ft³"}
